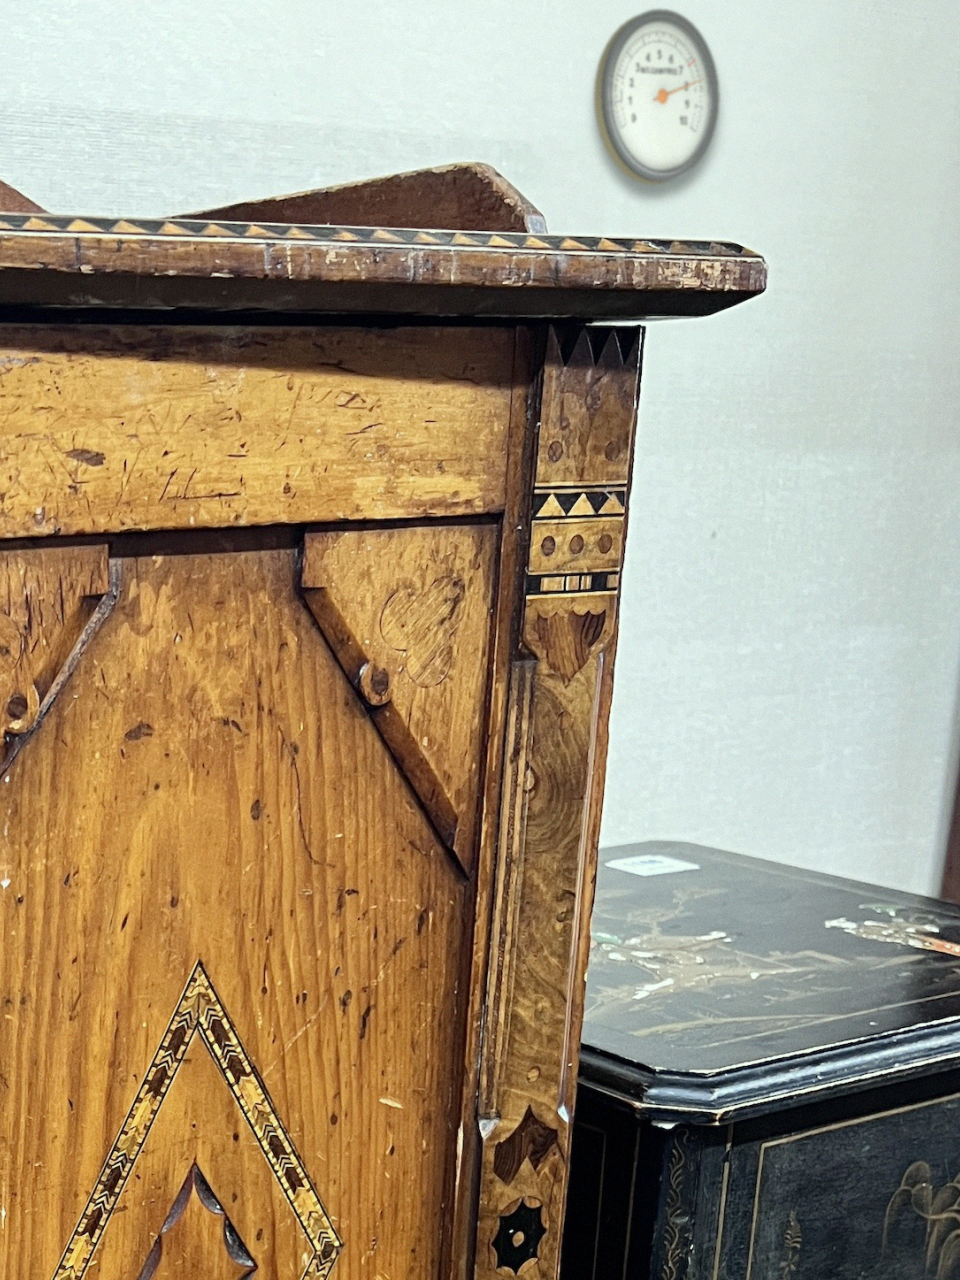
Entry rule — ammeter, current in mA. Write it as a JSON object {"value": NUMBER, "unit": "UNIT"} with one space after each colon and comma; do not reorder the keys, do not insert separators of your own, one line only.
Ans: {"value": 8, "unit": "mA"}
